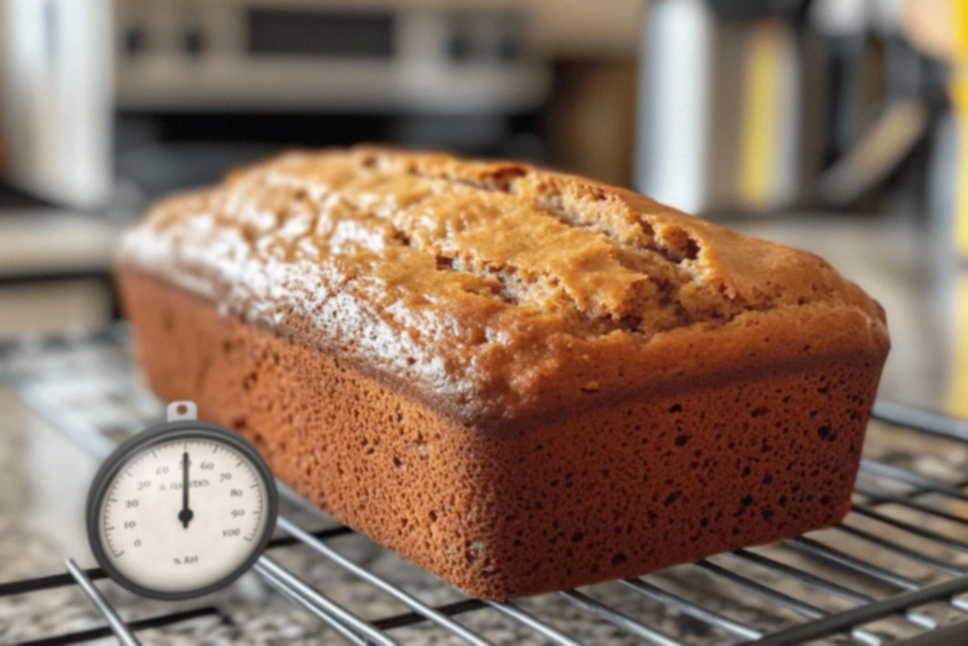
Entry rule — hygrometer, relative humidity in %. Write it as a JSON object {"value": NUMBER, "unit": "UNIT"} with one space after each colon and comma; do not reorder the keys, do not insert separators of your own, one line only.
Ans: {"value": 50, "unit": "%"}
